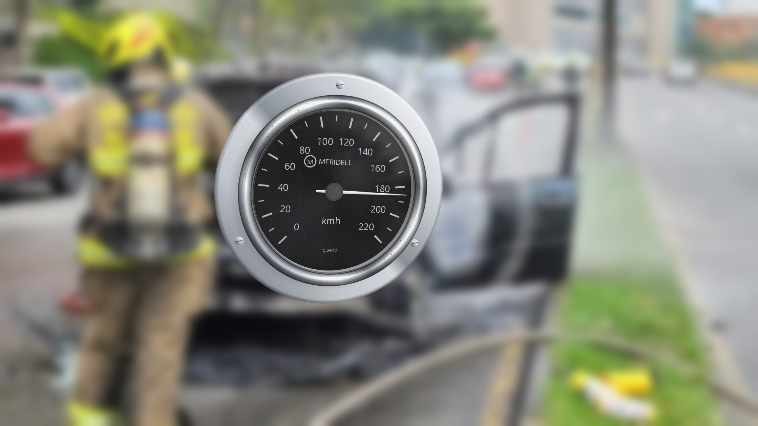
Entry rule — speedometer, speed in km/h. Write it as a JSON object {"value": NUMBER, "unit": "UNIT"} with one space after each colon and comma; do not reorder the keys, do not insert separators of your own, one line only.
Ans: {"value": 185, "unit": "km/h"}
